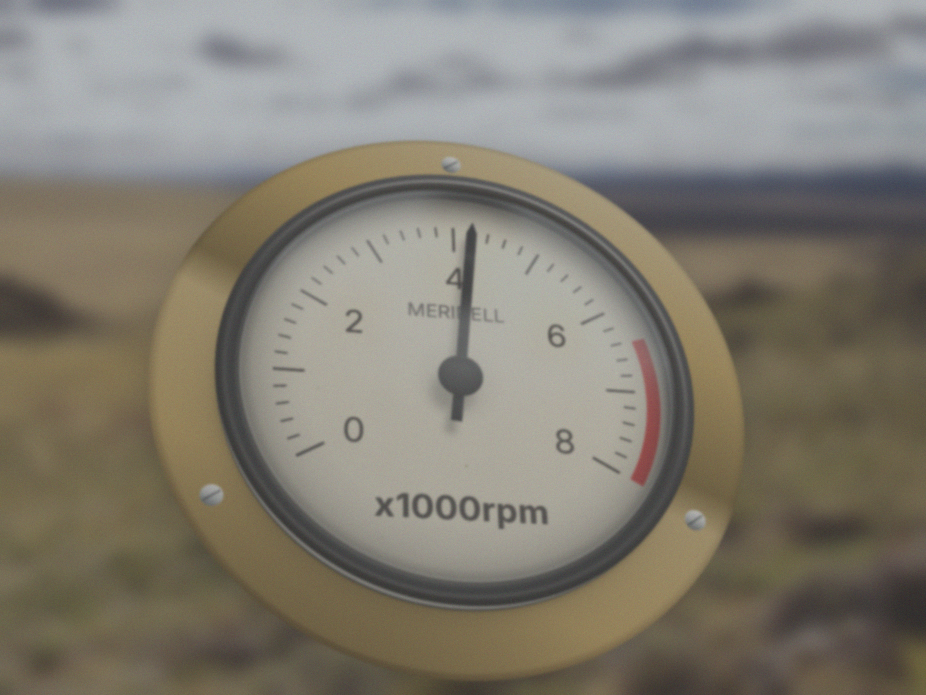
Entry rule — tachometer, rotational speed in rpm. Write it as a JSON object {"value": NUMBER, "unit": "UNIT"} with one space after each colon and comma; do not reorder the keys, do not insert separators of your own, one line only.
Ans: {"value": 4200, "unit": "rpm"}
